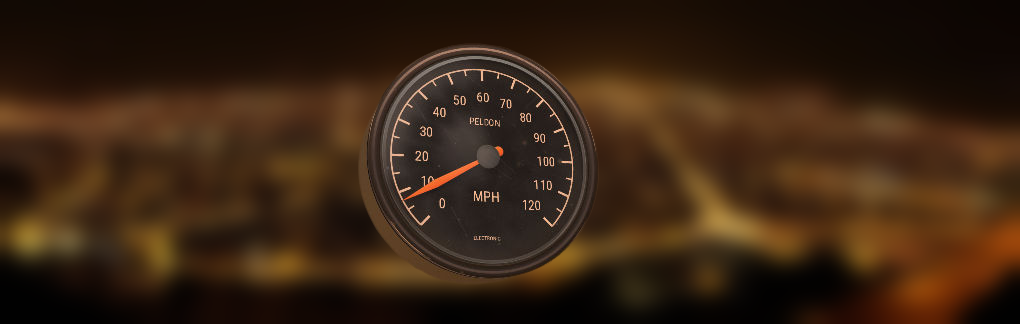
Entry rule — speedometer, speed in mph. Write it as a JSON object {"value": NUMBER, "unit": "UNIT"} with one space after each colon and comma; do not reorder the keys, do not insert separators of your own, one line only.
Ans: {"value": 7.5, "unit": "mph"}
